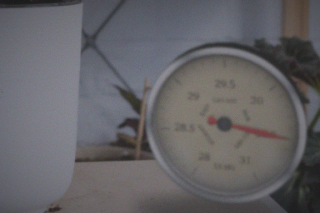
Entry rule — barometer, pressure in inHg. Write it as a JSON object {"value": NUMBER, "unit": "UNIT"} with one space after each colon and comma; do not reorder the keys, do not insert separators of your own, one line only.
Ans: {"value": 30.5, "unit": "inHg"}
